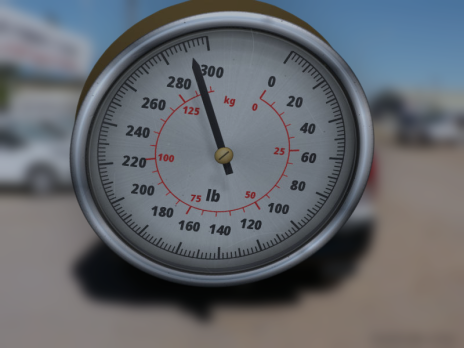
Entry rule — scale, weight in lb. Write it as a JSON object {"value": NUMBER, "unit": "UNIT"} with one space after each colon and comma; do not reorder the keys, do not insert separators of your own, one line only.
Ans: {"value": 292, "unit": "lb"}
